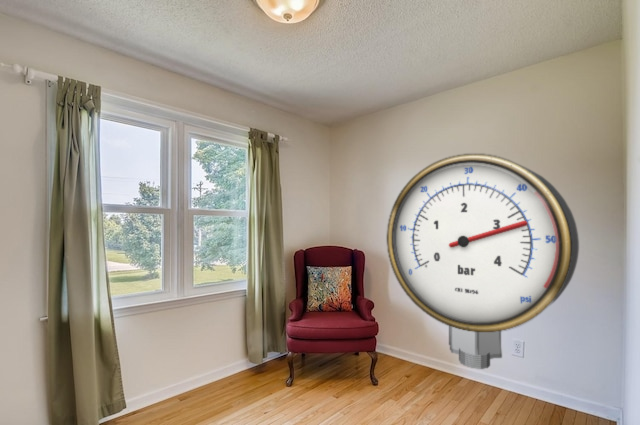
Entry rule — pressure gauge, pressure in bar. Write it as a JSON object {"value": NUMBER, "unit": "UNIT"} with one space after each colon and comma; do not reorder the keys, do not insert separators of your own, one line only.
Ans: {"value": 3.2, "unit": "bar"}
